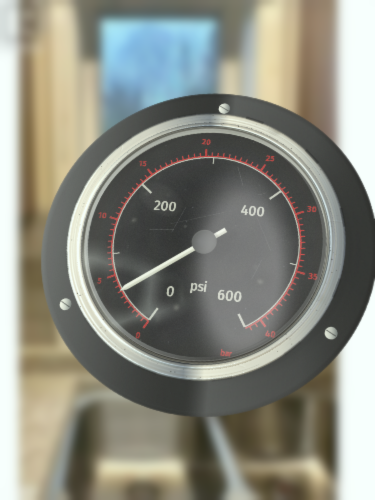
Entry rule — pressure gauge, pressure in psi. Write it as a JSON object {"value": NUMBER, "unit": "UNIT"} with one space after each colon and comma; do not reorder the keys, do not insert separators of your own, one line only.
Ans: {"value": 50, "unit": "psi"}
